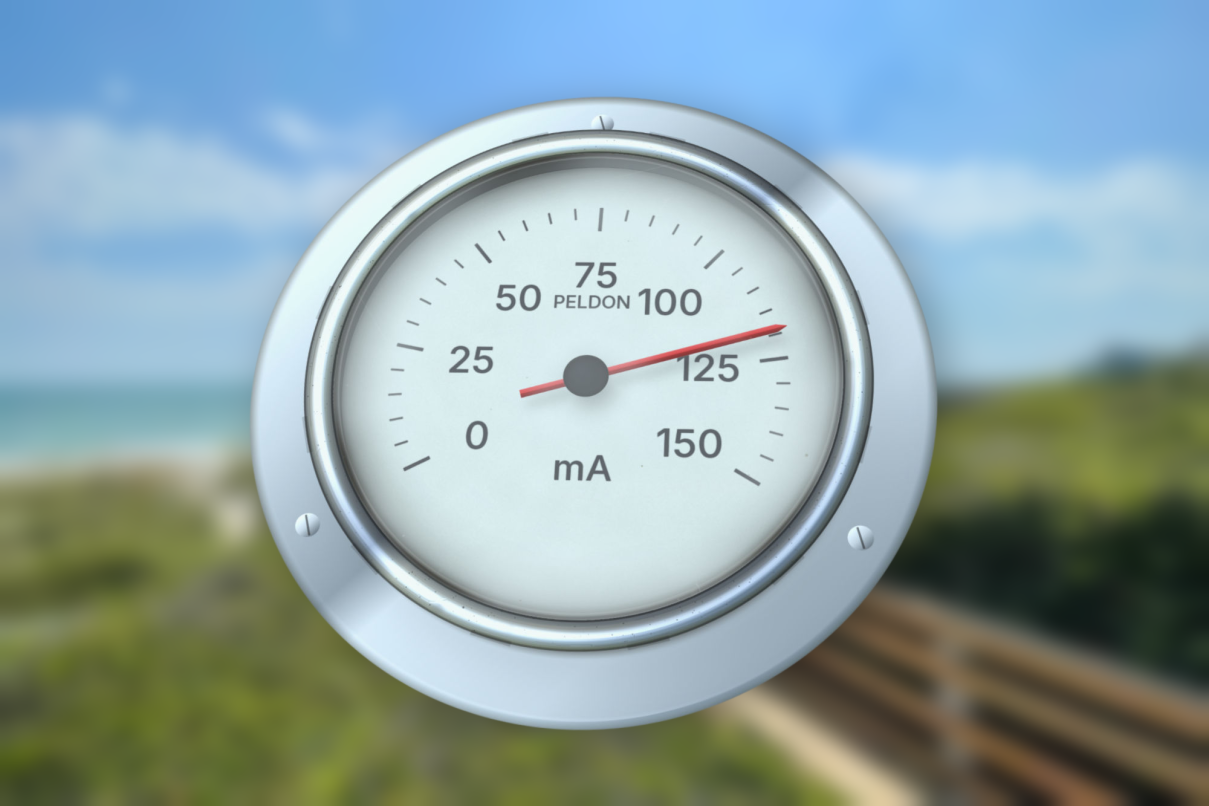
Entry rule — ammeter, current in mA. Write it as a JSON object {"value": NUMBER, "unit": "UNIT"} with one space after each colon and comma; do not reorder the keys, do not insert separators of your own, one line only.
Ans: {"value": 120, "unit": "mA"}
